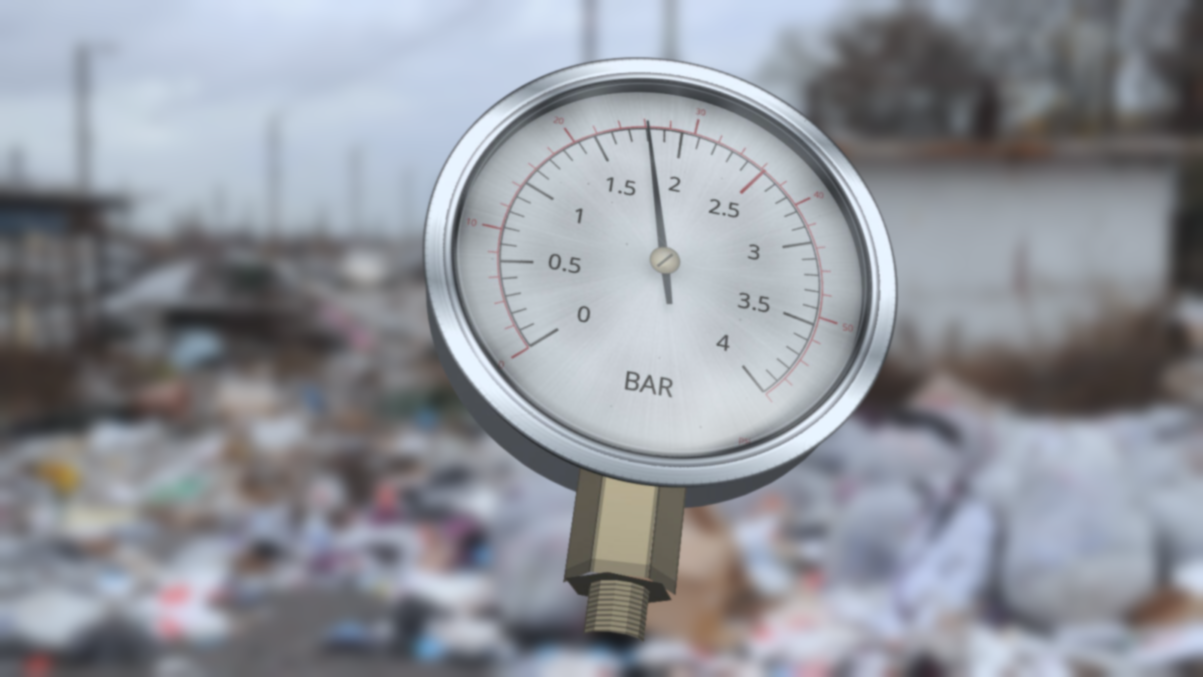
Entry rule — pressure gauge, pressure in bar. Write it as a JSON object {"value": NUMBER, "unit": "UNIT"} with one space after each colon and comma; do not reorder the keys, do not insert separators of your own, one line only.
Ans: {"value": 1.8, "unit": "bar"}
